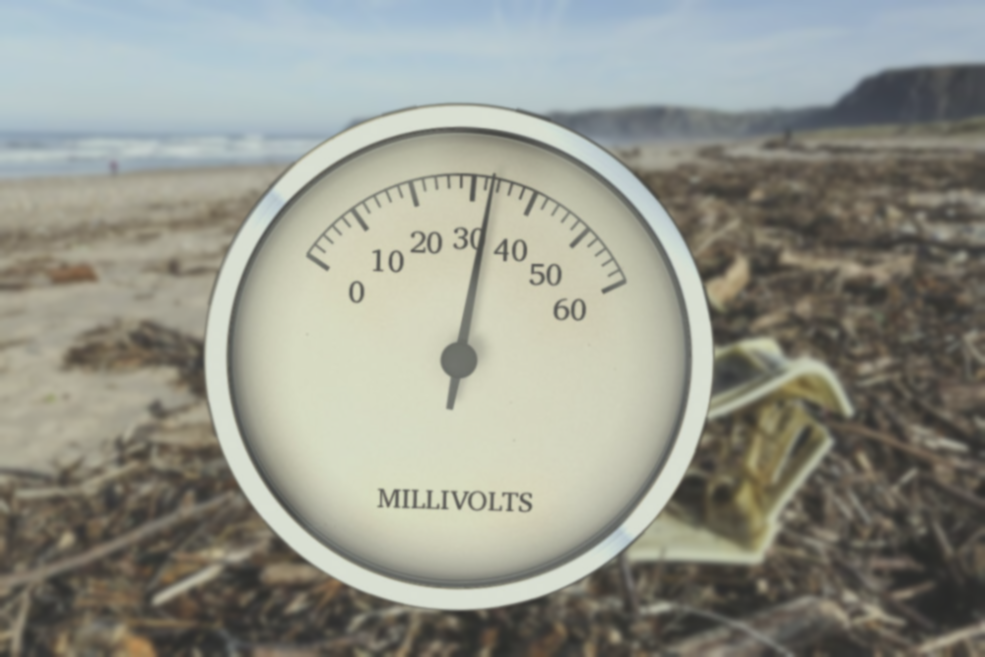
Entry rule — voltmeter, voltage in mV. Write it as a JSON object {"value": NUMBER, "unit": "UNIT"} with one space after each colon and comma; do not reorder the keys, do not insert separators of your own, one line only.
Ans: {"value": 33, "unit": "mV"}
